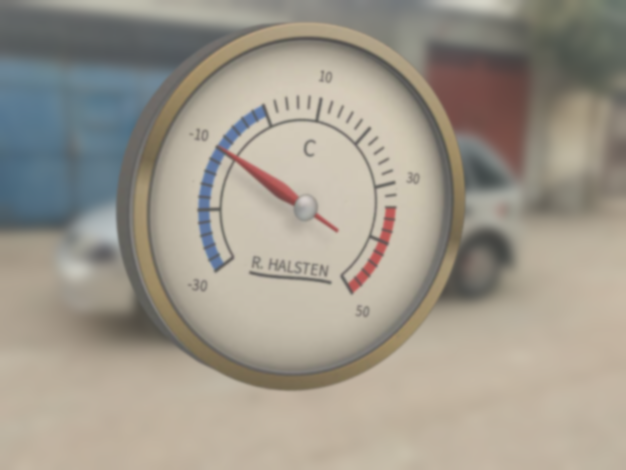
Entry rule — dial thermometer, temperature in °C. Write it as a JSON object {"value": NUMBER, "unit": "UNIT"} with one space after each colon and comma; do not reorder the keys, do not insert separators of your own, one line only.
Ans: {"value": -10, "unit": "°C"}
